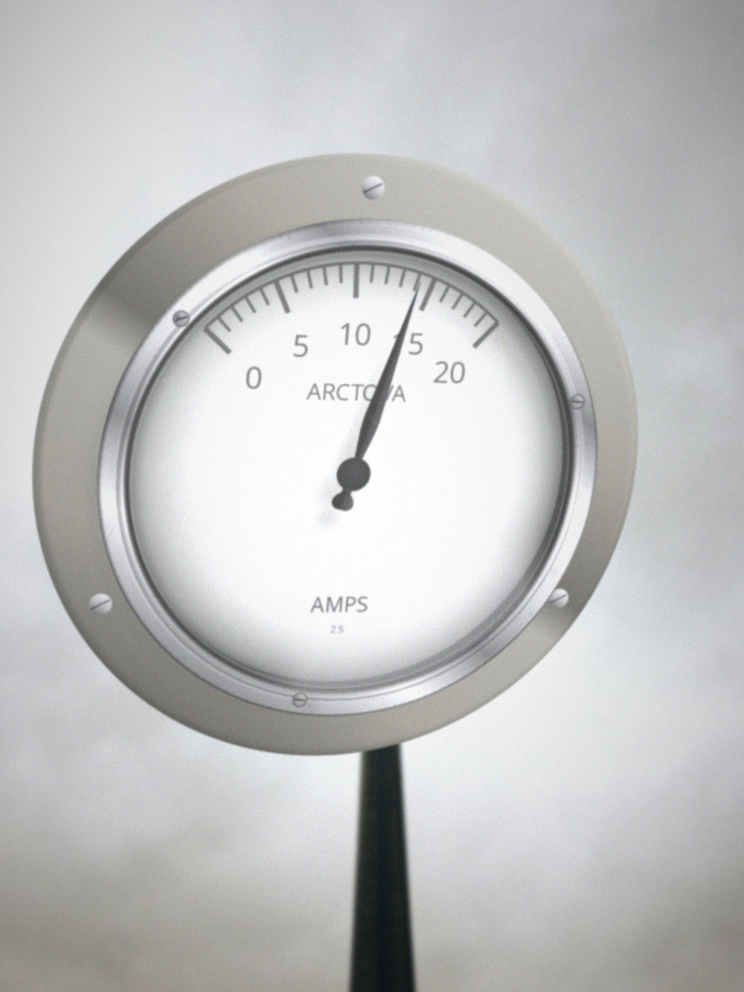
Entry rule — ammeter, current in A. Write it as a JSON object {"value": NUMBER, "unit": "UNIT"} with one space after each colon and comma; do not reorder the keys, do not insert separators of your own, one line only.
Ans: {"value": 14, "unit": "A"}
